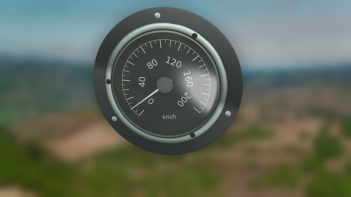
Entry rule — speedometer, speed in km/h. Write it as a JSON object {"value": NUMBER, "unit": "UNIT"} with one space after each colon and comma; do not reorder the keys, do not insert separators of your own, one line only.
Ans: {"value": 10, "unit": "km/h"}
